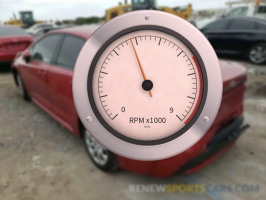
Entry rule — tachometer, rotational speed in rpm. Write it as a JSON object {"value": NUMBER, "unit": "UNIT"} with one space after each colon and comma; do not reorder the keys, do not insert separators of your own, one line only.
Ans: {"value": 3800, "unit": "rpm"}
